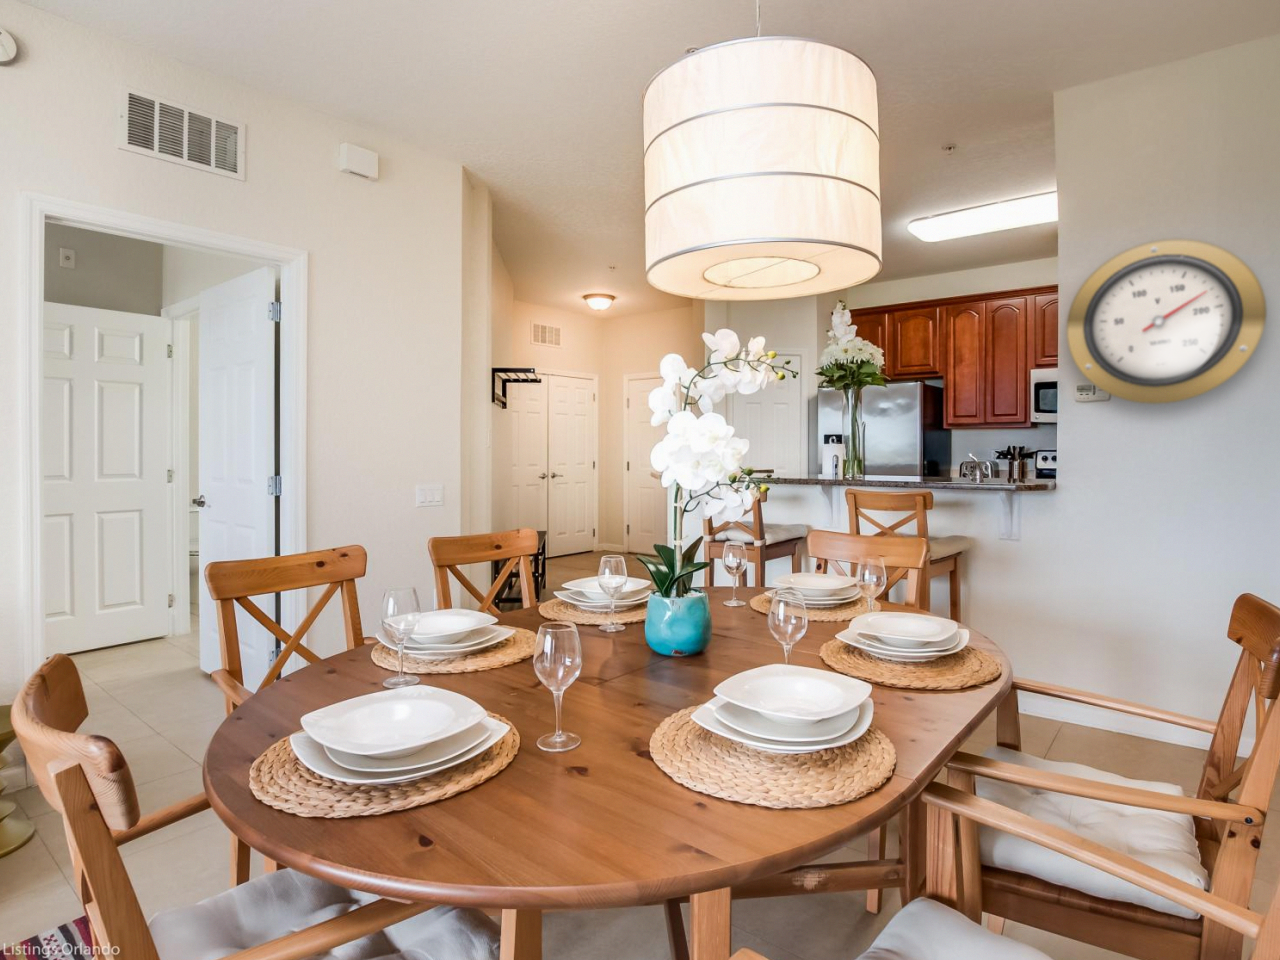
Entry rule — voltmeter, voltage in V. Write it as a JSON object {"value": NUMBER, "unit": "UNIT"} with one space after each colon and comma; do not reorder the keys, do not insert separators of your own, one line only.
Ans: {"value": 180, "unit": "V"}
